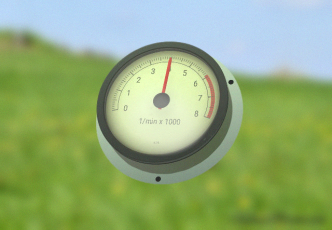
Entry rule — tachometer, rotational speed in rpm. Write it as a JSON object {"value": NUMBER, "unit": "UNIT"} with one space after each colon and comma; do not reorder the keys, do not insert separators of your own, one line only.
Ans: {"value": 4000, "unit": "rpm"}
